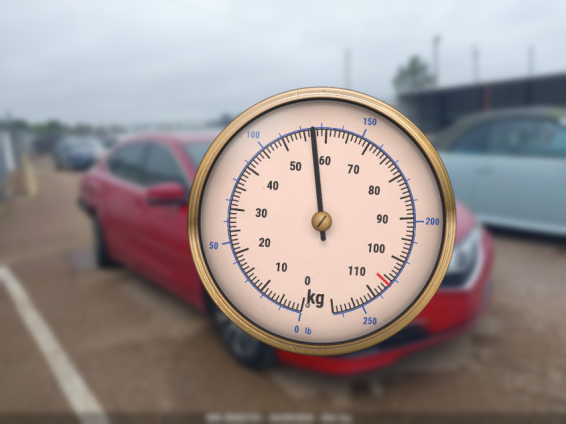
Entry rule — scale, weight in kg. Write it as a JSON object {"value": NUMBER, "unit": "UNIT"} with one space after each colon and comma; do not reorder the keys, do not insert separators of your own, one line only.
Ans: {"value": 57, "unit": "kg"}
